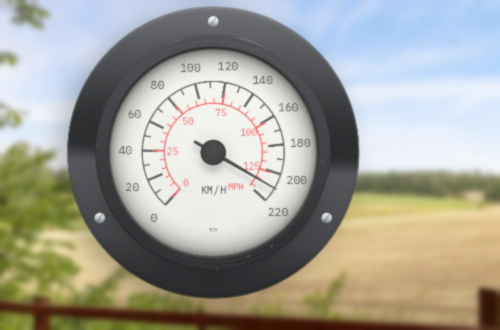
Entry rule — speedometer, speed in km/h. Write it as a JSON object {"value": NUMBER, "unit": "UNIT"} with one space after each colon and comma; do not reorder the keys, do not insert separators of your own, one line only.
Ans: {"value": 210, "unit": "km/h"}
